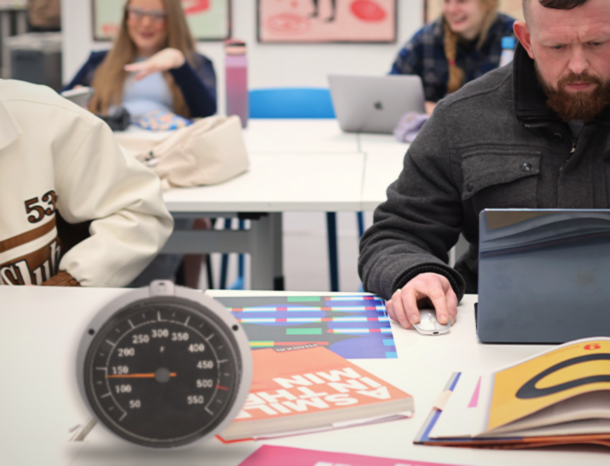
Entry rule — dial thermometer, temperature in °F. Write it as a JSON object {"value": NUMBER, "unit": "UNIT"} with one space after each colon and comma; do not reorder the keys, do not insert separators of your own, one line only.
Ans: {"value": 137.5, "unit": "°F"}
